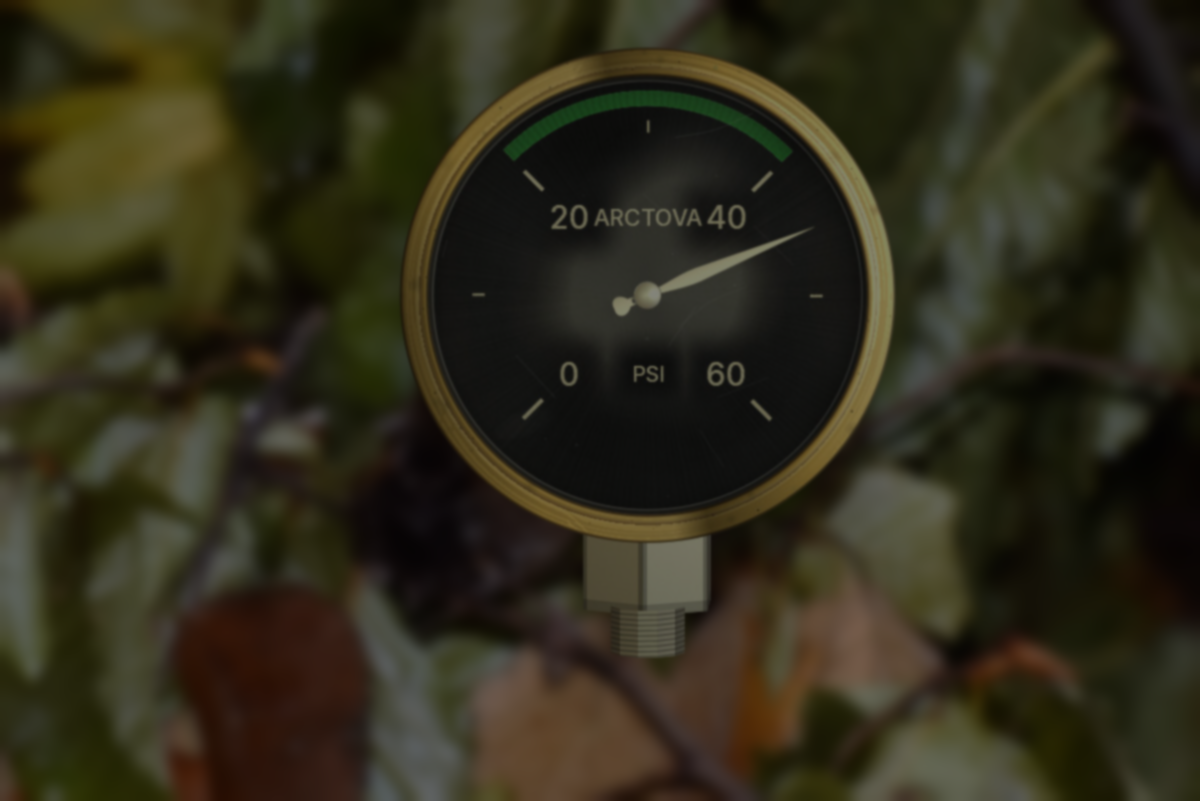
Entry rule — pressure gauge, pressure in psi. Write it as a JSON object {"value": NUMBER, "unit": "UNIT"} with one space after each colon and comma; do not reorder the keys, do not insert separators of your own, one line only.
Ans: {"value": 45, "unit": "psi"}
